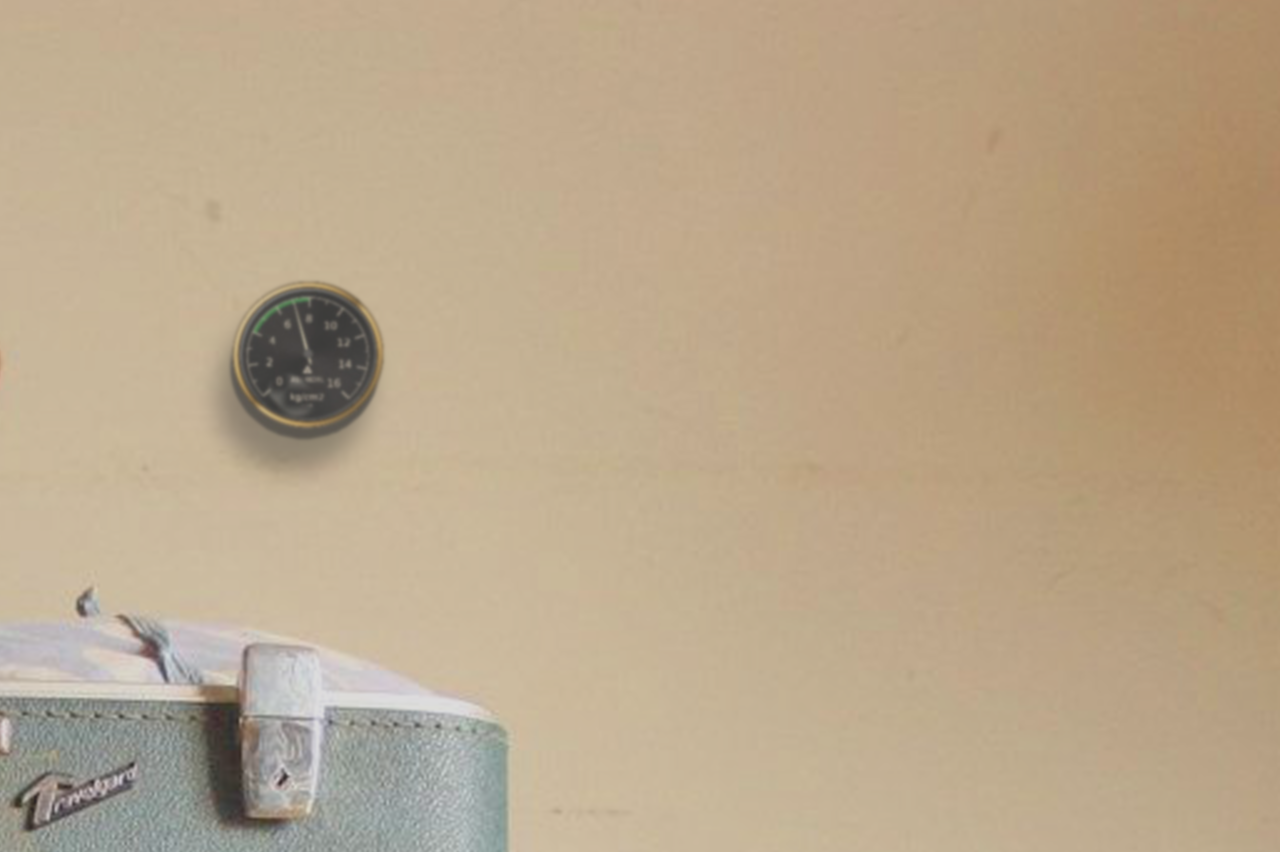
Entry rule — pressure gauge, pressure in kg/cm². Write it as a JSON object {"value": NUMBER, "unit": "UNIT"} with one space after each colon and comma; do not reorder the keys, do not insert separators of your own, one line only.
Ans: {"value": 7, "unit": "kg/cm²"}
